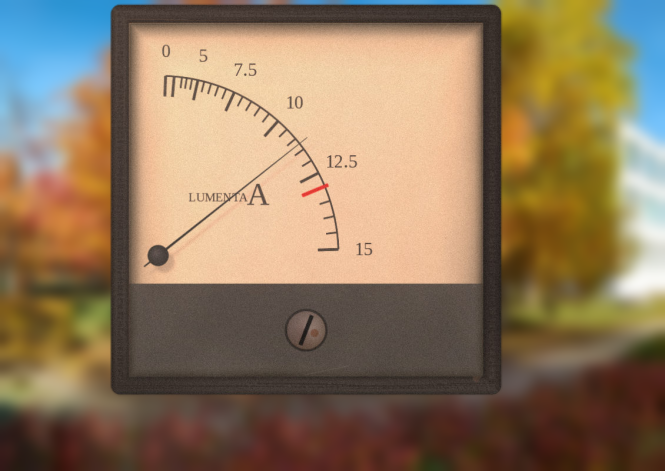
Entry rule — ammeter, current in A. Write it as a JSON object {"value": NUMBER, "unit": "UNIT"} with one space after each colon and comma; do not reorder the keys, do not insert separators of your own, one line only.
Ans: {"value": 11.25, "unit": "A"}
